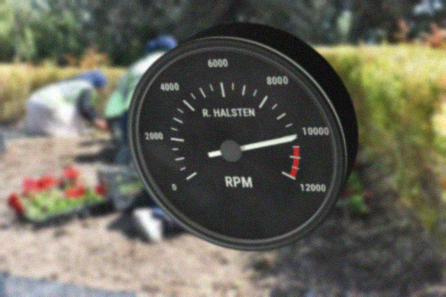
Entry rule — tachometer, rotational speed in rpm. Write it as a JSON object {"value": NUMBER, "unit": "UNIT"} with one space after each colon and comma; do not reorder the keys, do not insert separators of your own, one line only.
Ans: {"value": 10000, "unit": "rpm"}
